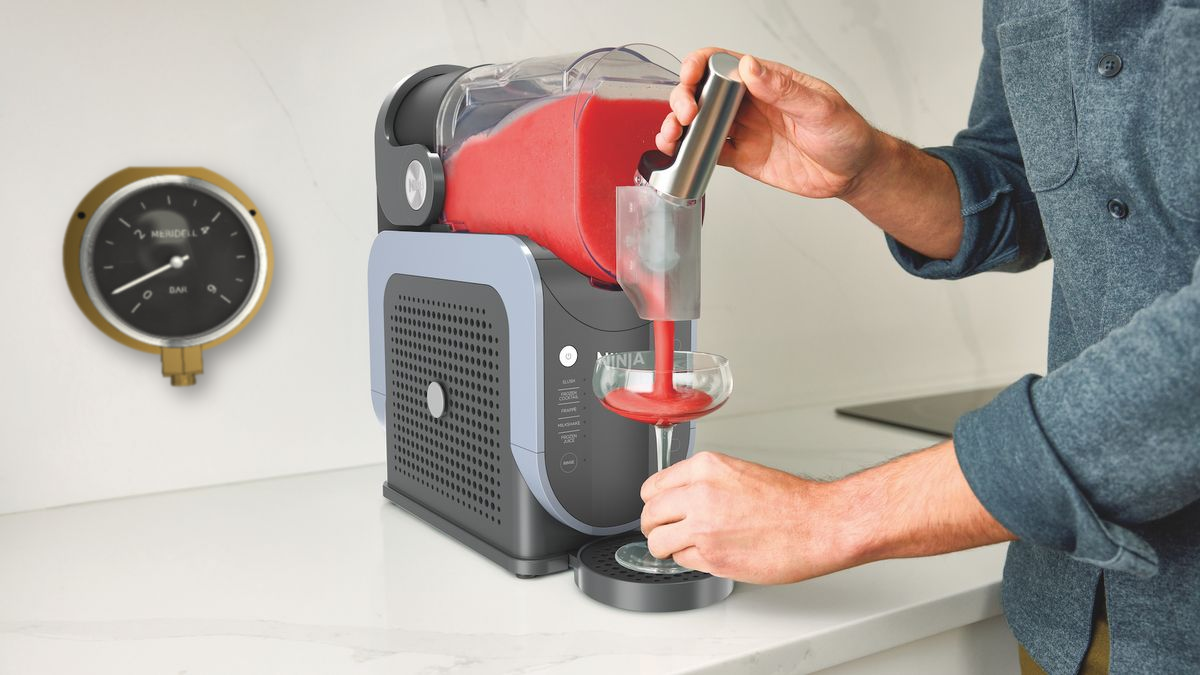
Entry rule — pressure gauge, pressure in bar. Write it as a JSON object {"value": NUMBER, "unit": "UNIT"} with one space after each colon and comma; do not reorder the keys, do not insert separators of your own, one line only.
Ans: {"value": 0.5, "unit": "bar"}
